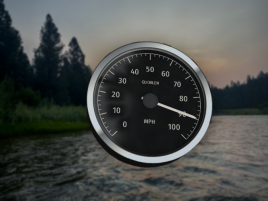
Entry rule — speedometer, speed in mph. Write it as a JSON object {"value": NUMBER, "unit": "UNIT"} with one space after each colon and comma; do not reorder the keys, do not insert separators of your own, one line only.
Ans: {"value": 90, "unit": "mph"}
